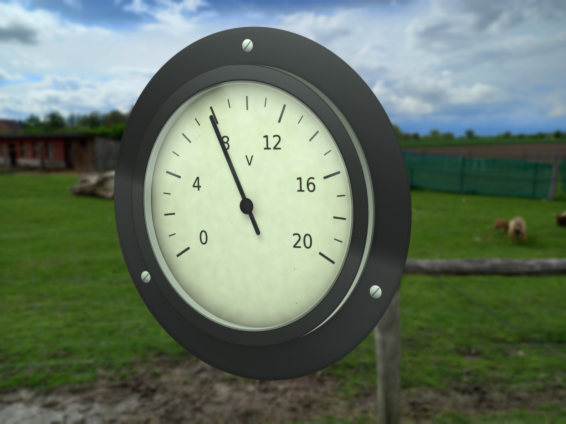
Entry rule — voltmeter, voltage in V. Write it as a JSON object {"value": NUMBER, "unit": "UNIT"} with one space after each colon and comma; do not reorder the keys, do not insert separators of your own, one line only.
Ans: {"value": 8, "unit": "V"}
